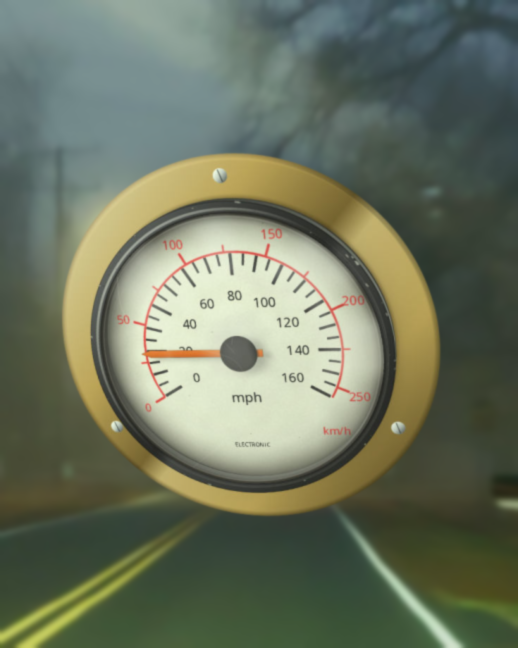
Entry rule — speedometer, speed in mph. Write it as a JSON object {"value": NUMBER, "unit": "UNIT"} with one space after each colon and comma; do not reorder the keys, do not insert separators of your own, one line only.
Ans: {"value": 20, "unit": "mph"}
